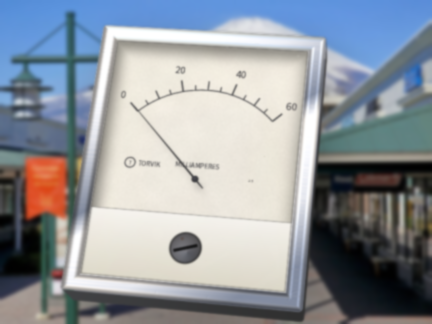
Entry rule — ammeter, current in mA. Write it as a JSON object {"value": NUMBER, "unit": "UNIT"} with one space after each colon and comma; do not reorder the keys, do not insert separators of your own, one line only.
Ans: {"value": 0, "unit": "mA"}
